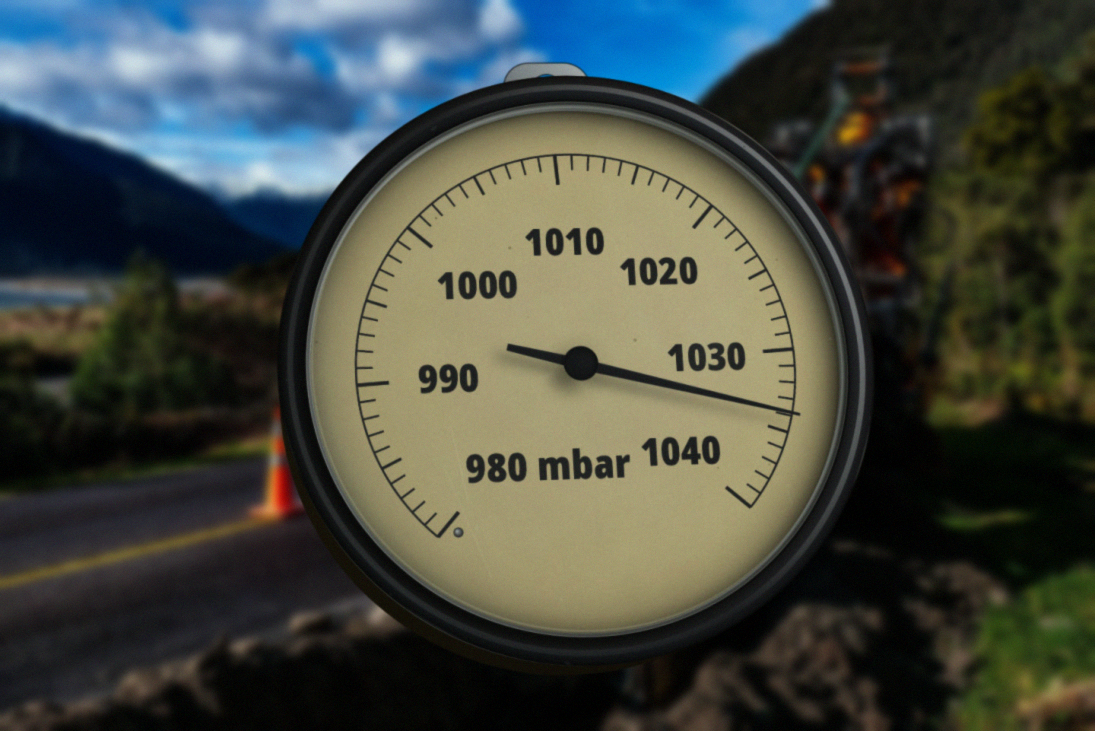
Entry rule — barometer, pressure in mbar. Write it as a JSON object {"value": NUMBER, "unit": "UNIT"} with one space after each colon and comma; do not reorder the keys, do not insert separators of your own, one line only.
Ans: {"value": 1034, "unit": "mbar"}
